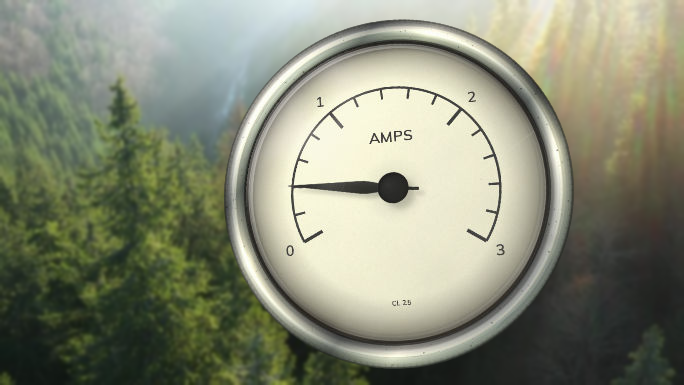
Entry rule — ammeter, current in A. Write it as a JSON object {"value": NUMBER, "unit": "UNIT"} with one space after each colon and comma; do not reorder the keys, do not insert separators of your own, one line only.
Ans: {"value": 0.4, "unit": "A"}
